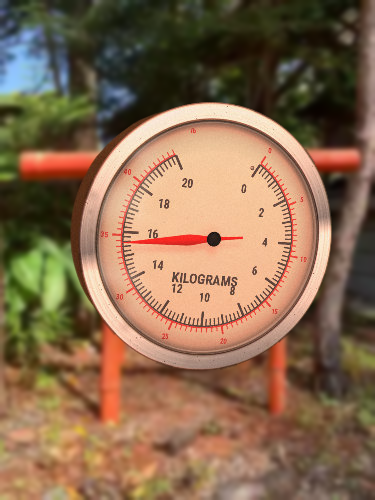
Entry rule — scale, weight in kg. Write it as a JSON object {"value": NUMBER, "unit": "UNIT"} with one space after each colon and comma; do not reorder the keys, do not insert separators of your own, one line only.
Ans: {"value": 15.6, "unit": "kg"}
